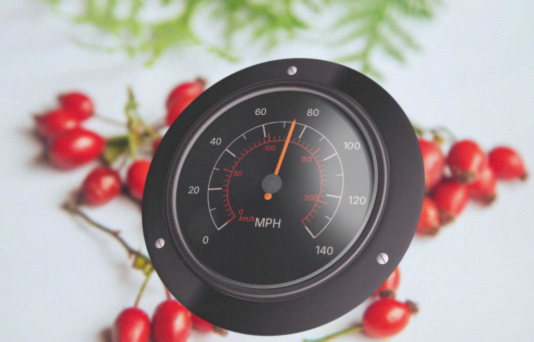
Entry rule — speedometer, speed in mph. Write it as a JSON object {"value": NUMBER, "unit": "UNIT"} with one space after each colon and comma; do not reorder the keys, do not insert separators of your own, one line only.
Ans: {"value": 75, "unit": "mph"}
